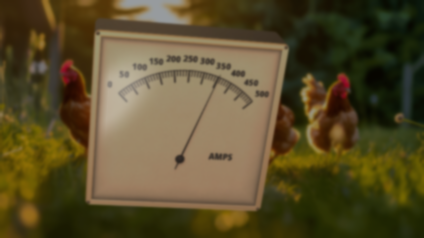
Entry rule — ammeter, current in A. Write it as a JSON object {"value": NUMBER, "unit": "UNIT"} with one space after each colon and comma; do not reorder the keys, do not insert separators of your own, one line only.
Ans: {"value": 350, "unit": "A"}
